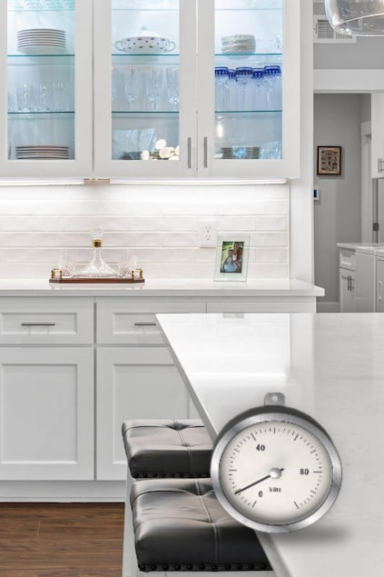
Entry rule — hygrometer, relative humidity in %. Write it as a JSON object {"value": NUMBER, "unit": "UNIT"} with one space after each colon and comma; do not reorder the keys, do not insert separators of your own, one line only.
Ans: {"value": 10, "unit": "%"}
